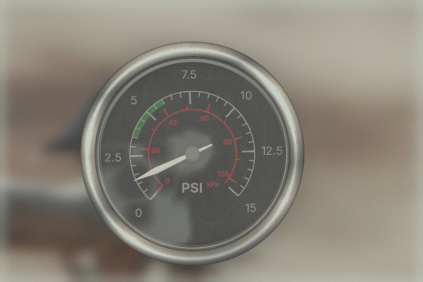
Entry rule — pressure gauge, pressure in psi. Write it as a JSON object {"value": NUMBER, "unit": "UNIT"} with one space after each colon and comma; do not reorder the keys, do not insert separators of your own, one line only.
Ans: {"value": 1.25, "unit": "psi"}
